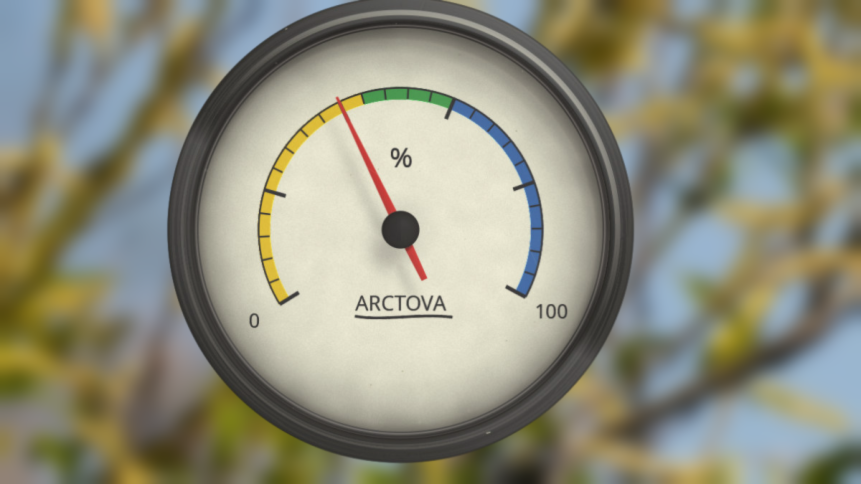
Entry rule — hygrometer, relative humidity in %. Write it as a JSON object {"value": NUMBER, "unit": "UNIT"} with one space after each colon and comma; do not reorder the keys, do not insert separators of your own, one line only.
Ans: {"value": 40, "unit": "%"}
